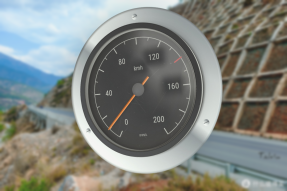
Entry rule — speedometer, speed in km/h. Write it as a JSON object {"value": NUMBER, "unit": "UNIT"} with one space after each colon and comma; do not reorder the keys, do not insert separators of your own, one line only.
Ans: {"value": 10, "unit": "km/h"}
